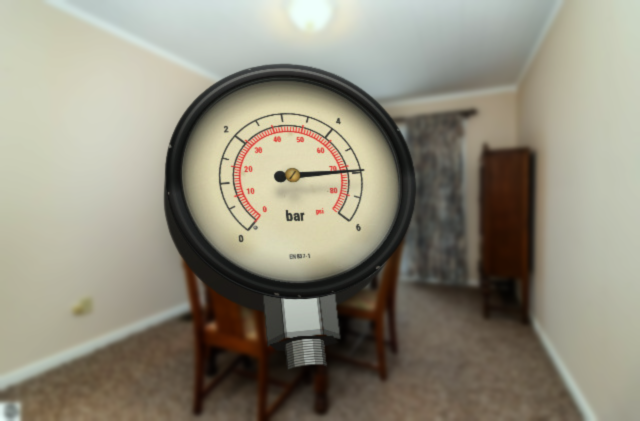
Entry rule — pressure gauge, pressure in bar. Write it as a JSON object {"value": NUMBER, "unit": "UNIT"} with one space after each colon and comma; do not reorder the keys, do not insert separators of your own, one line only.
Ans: {"value": 5, "unit": "bar"}
